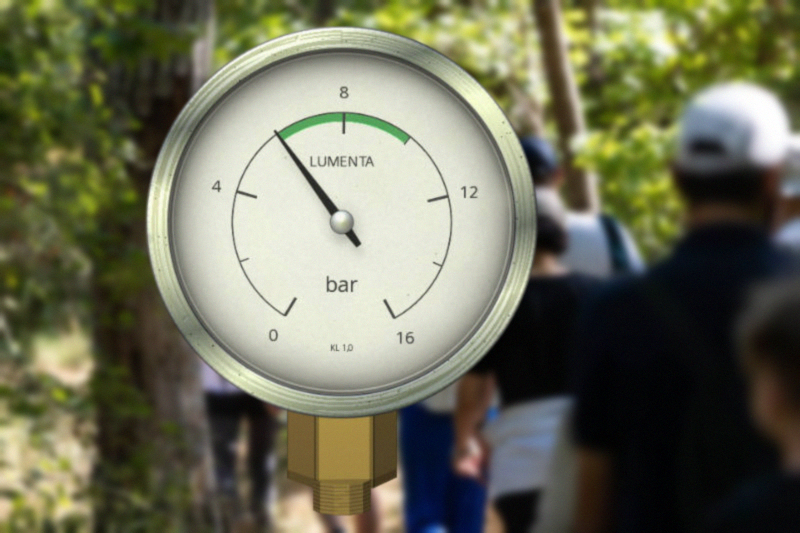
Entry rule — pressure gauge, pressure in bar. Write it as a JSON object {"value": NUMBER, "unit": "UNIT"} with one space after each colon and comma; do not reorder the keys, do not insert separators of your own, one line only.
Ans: {"value": 6, "unit": "bar"}
